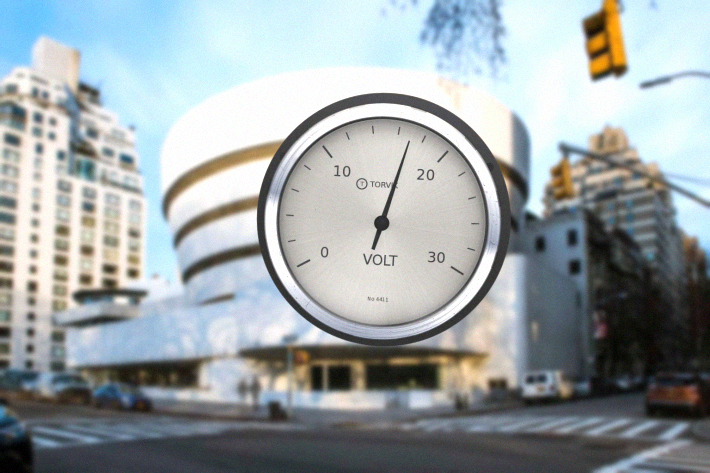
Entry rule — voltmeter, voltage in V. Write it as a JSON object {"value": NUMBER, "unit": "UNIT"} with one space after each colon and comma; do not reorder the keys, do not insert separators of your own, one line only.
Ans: {"value": 17, "unit": "V"}
